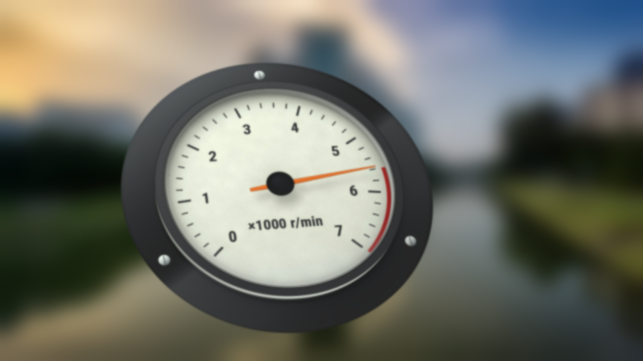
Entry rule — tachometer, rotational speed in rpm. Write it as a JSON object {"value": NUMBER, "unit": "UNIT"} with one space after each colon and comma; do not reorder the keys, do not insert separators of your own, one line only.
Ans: {"value": 5600, "unit": "rpm"}
